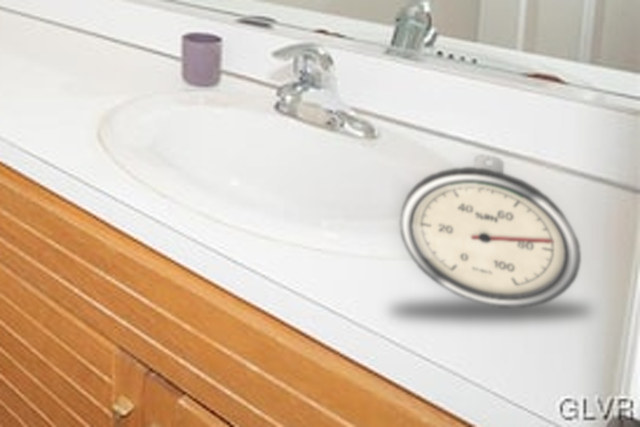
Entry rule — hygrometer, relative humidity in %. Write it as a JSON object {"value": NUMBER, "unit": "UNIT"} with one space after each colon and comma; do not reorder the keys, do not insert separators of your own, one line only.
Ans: {"value": 76, "unit": "%"}
